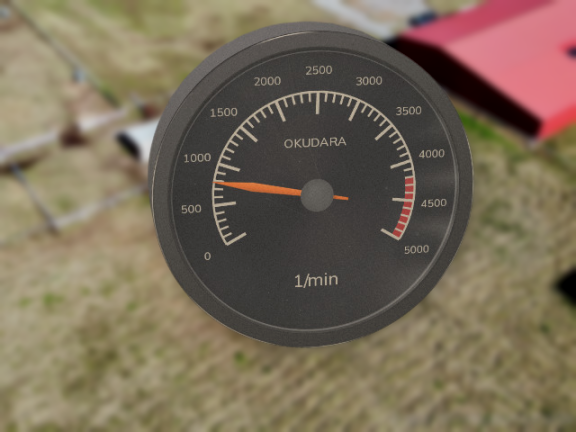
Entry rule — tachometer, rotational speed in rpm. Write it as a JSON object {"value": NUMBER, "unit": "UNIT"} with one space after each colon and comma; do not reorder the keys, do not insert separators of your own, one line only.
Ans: {"value": 800, "unit": "rpm"}
